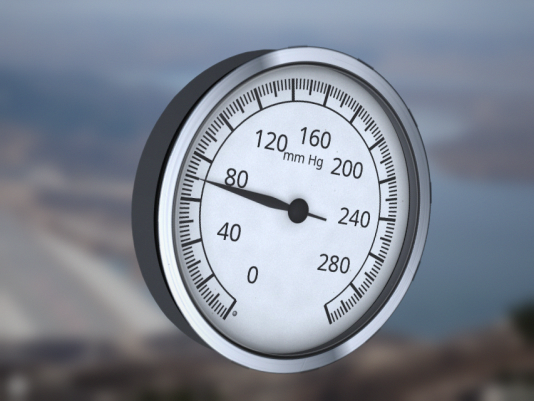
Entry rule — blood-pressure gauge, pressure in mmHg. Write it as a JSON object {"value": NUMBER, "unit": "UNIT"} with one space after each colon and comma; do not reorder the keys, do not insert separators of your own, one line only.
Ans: {"value": 70, "unit": "mmHg"}
